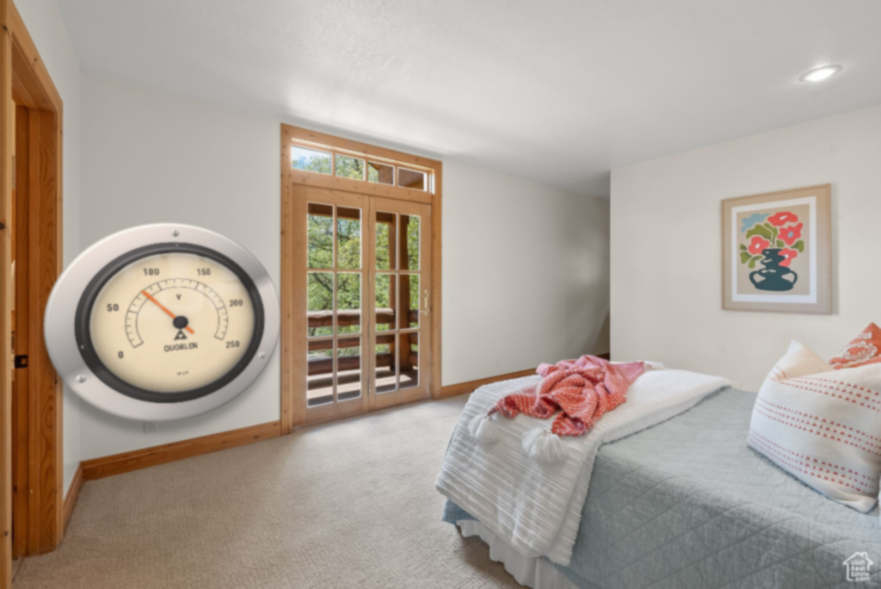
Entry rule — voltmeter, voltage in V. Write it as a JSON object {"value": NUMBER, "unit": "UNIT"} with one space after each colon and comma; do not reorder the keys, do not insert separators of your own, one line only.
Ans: {"value": 80, "unit": "V"}
